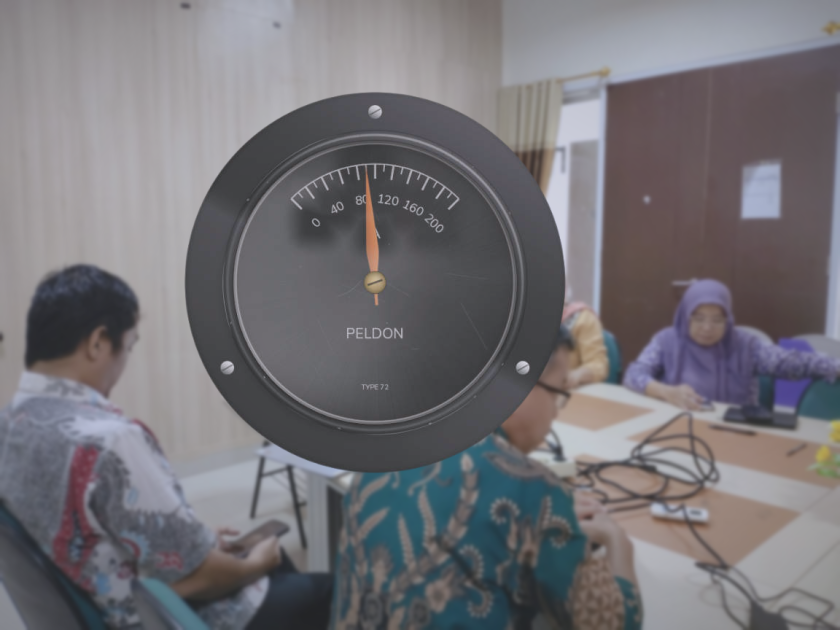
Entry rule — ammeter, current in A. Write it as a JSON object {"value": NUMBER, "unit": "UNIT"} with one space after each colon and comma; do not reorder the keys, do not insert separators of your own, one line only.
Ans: {"value": 90, "unit": "A"}
